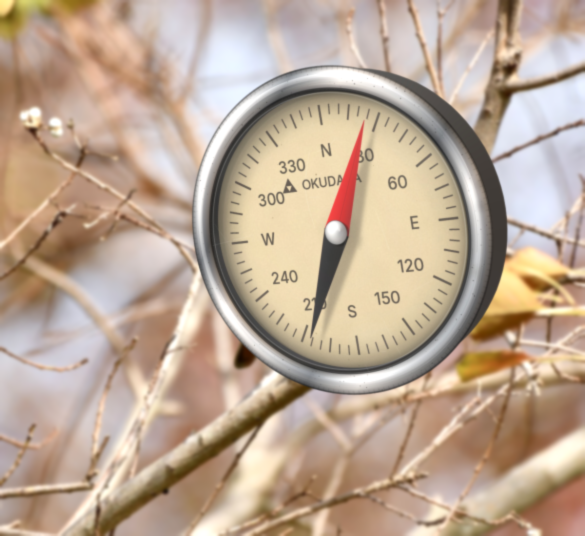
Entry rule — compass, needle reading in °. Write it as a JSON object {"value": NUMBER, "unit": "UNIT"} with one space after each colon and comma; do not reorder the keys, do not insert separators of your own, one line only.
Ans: {"value": 25, "unit": "°"}
